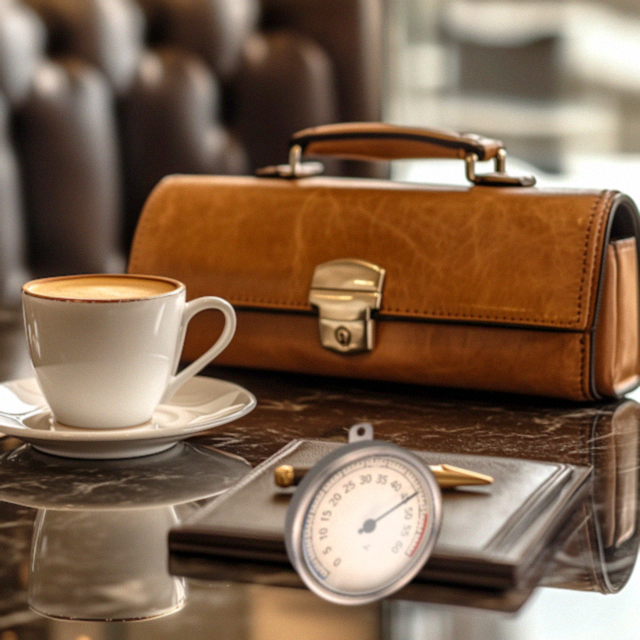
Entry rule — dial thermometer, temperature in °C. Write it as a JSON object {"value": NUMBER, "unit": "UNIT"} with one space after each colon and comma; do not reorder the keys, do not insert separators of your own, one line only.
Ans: {"value": 45, "unit": "°C"}
